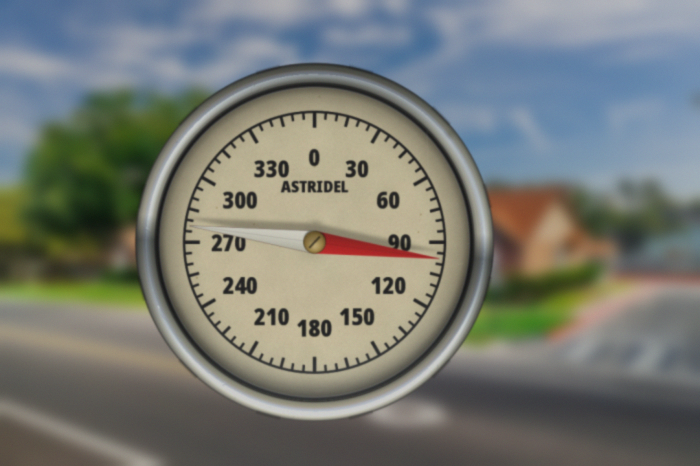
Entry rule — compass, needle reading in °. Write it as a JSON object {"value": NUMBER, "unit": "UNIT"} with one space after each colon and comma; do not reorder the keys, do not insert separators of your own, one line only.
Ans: {"value": 97.5, "unit": "°"}
